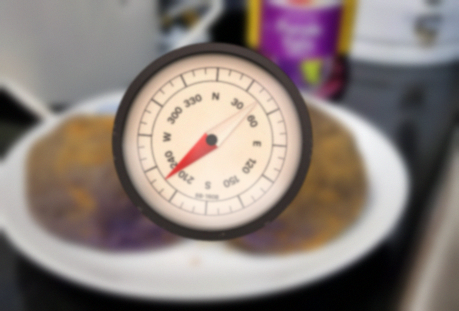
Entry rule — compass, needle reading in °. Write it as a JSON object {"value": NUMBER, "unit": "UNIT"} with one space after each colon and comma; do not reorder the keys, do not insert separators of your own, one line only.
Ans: {"value": 225, "unit": "°"}
